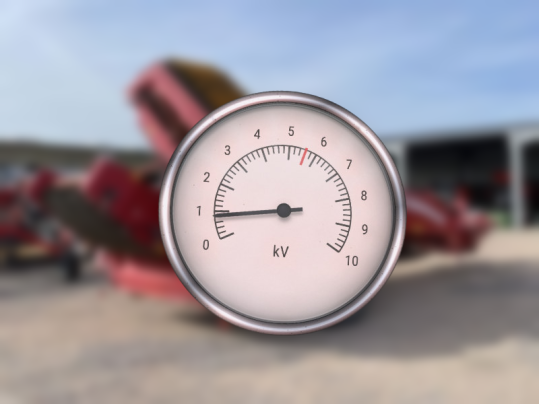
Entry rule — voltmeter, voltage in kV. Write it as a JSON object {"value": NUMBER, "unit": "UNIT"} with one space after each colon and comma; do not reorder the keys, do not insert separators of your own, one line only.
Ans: {"value": 0.8, "unit": "kV"}
